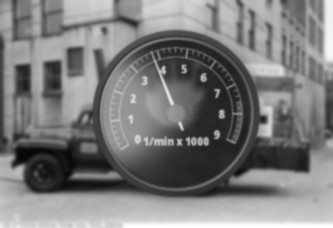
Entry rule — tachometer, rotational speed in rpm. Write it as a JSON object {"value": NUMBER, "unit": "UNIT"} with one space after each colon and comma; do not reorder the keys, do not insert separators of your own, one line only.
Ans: {"value": 3800, "unit": "rpm"}
